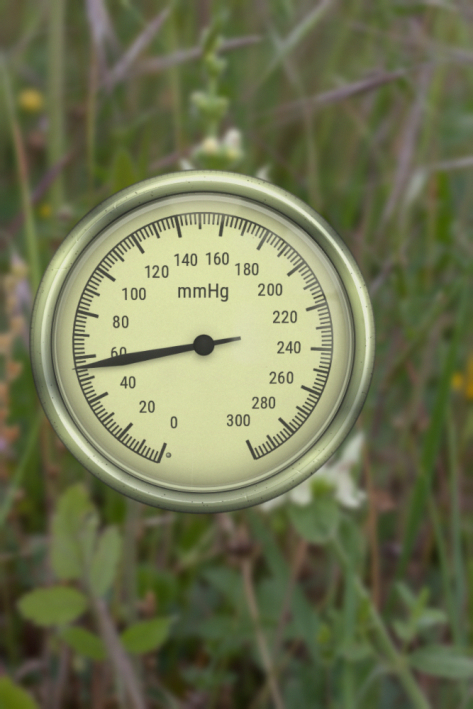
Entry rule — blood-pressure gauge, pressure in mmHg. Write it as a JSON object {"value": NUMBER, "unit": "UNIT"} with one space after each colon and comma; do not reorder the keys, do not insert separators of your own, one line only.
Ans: {"value": 56, "unit": "mmHg"}
